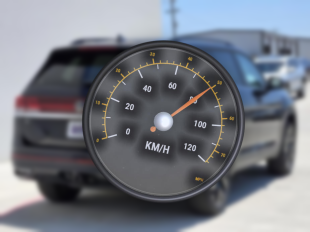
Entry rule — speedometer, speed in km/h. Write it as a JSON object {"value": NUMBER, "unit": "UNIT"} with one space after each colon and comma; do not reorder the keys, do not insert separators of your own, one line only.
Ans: {"value": 80, "unit": "km/h"}
